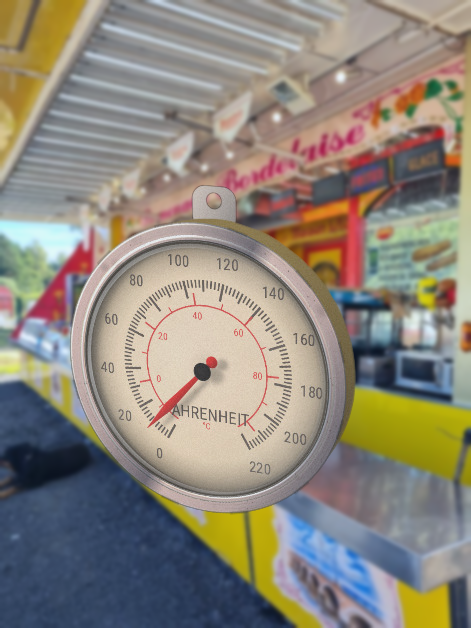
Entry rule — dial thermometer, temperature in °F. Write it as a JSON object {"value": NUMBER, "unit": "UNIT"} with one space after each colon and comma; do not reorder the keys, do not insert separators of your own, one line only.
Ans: {"value": 10, "unit": "°F"}
